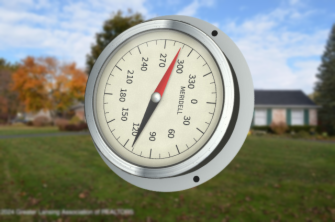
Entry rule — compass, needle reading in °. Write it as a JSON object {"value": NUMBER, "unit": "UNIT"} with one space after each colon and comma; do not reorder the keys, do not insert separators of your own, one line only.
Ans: {"value": 290, "unit": "°"}
